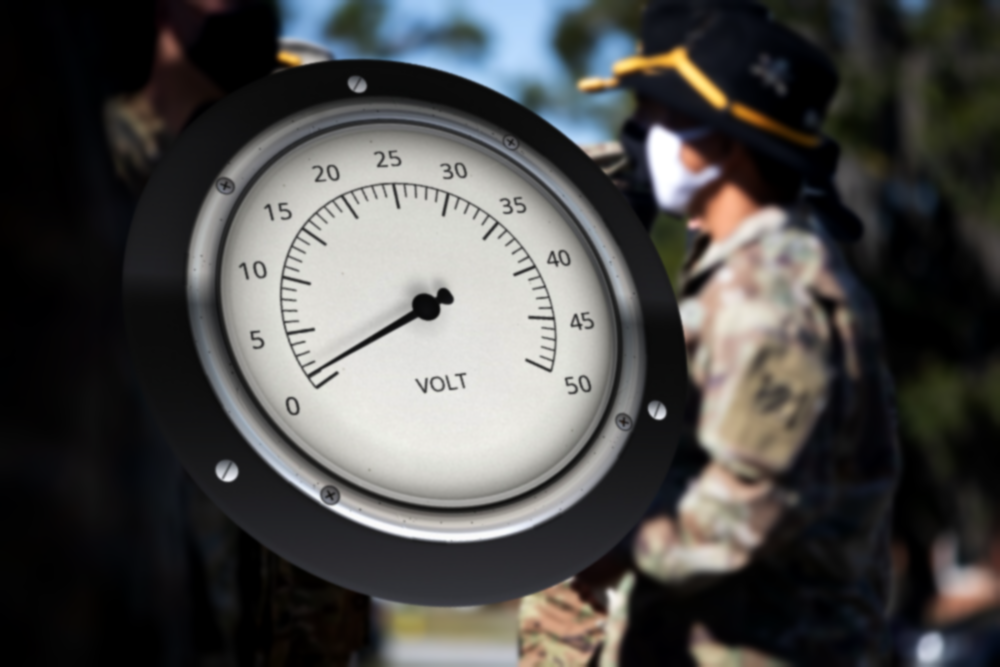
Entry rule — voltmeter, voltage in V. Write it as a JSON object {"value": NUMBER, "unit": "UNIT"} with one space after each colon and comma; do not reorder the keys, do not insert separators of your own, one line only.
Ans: {"value": 1, "unit": "V"}
